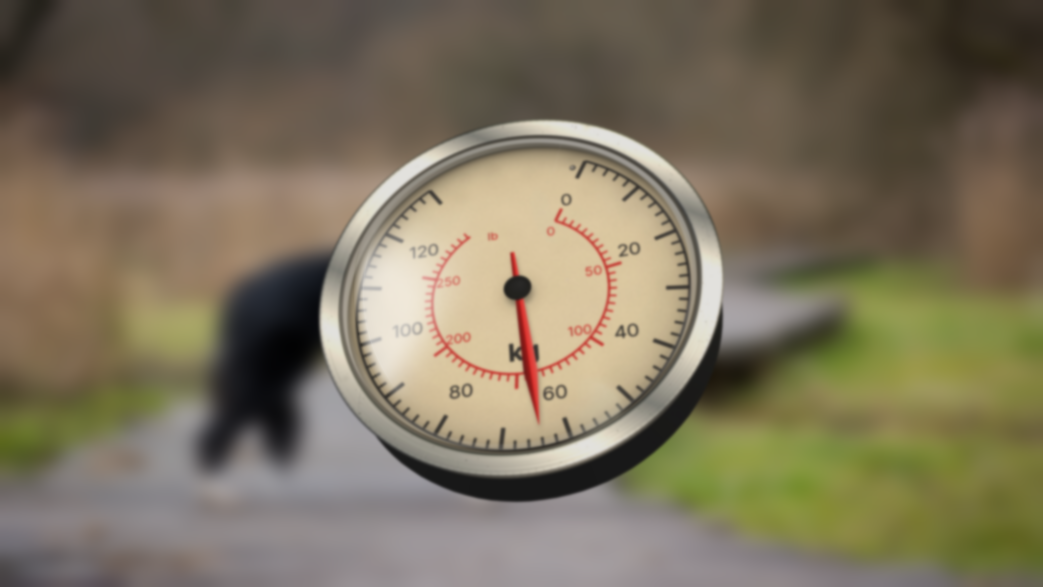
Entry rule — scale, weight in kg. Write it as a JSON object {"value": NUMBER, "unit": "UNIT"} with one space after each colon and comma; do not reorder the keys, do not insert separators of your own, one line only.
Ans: {"value": 64, "unit": "kg"}
